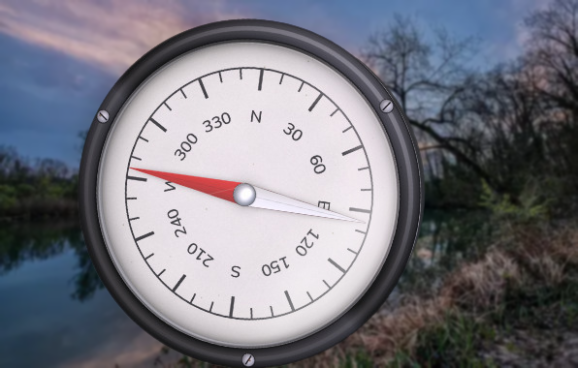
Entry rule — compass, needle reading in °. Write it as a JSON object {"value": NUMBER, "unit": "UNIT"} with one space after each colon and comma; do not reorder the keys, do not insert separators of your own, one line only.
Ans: {"value": 275, "unit": "°"}
